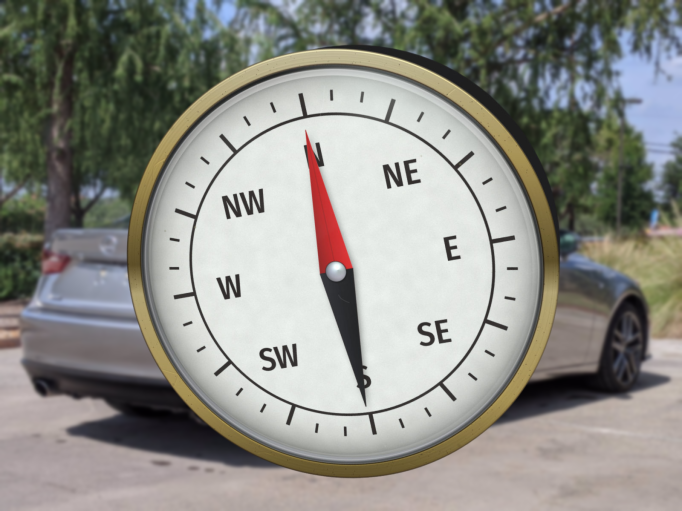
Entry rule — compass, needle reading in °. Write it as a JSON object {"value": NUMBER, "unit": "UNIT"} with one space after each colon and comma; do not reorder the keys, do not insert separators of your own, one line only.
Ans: {"value": 0, "unit": "°"}
